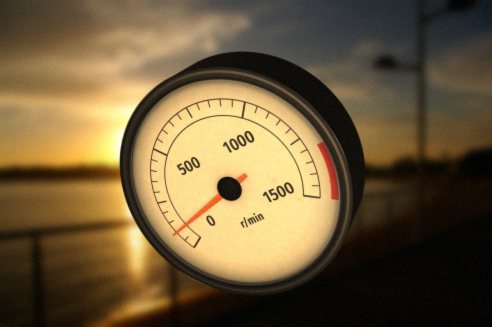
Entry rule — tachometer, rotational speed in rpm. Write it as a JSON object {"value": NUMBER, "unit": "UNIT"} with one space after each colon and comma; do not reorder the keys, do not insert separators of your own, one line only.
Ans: {"value": 100, "unit": "rpm"}
